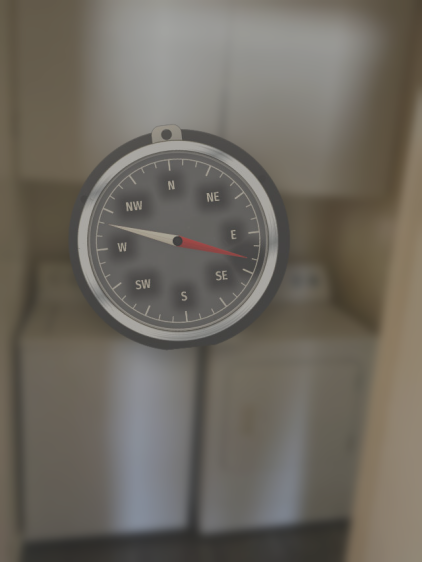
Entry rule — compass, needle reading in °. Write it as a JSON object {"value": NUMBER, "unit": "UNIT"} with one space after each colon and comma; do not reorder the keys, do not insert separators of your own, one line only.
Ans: {"value": 110, "unit": "°"}
